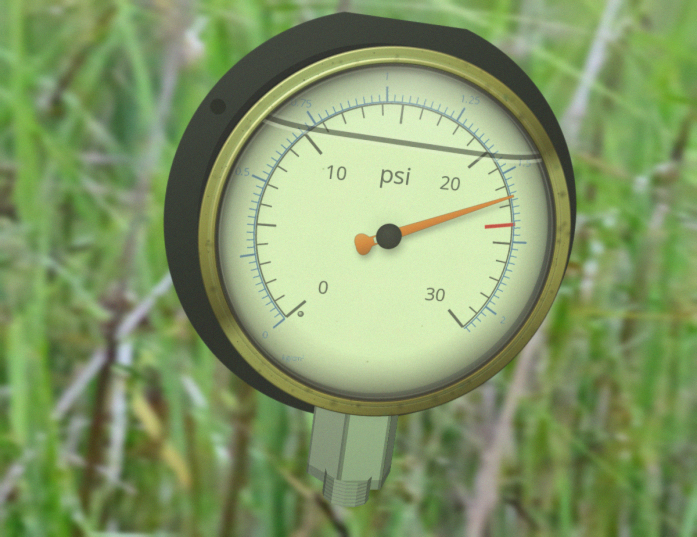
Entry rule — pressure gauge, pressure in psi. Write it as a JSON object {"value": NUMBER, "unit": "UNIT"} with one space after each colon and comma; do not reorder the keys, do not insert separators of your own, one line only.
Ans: {"value": 22.5, "unit": "psi"}
